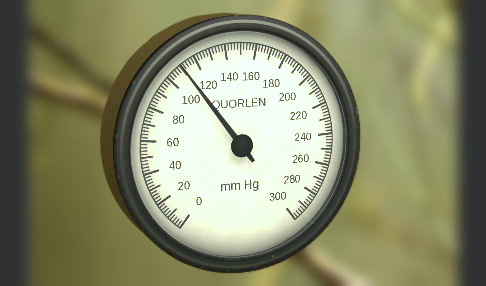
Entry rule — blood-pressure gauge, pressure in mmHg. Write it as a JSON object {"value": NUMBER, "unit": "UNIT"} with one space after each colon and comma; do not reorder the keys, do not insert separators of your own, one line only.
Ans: {"value": 110, "unit": "mmHg"}
